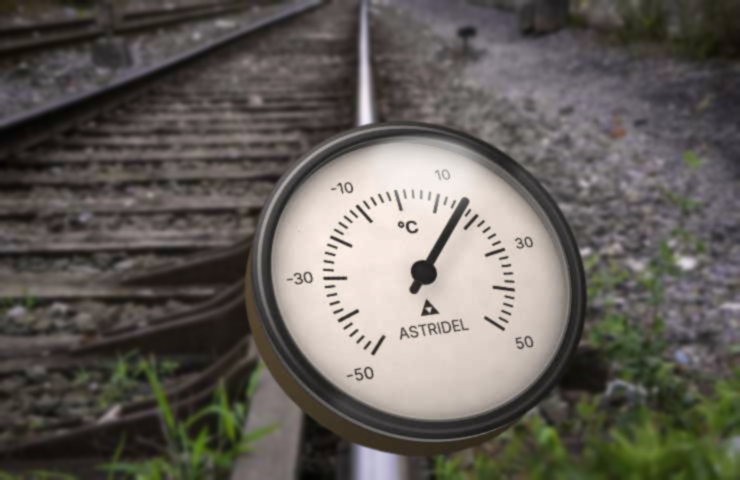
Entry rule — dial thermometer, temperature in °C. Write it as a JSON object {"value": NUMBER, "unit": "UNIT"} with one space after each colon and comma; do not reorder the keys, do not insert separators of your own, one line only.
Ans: {"value": 16, "unit": "°C"}
